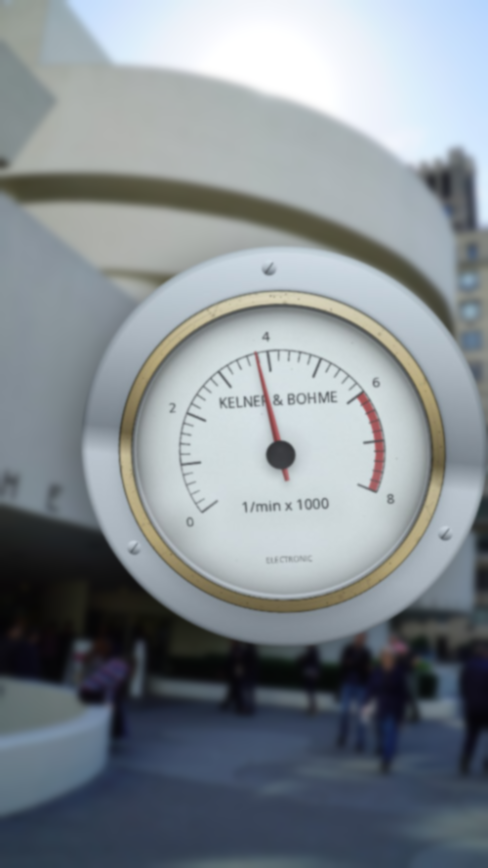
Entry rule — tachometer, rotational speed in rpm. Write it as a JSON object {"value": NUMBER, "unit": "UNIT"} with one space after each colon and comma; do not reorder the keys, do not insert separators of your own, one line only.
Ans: {"value": 3800, "unit": "rpm"}
